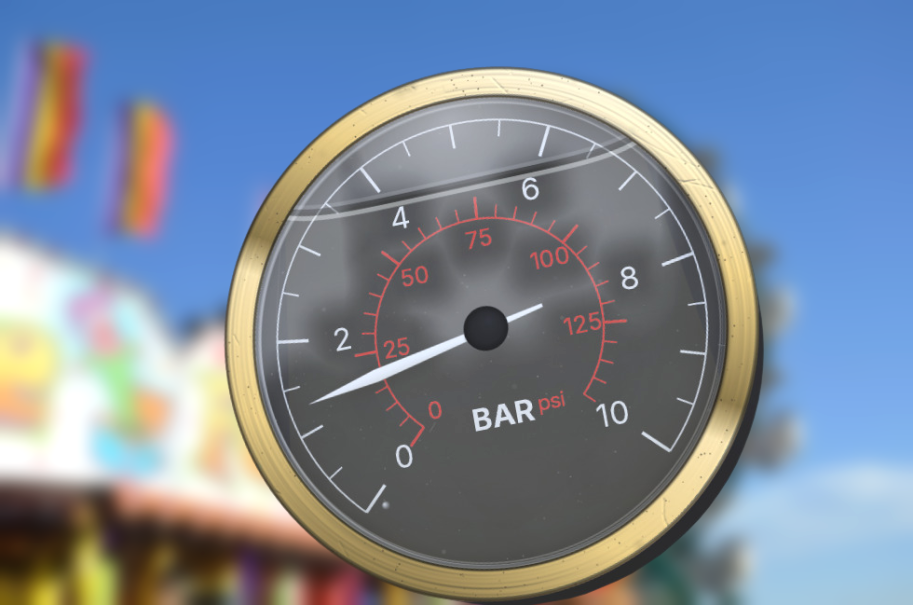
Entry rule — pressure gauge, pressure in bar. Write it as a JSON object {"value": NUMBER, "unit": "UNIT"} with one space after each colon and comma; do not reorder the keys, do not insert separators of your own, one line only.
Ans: {"value": 1.25, "unit": "bar"}
